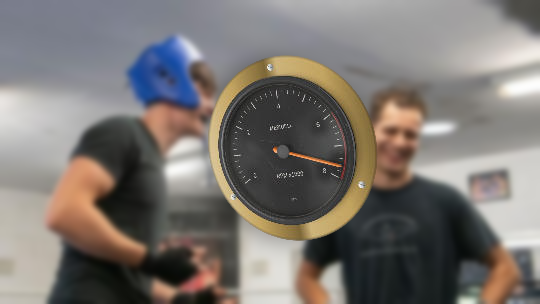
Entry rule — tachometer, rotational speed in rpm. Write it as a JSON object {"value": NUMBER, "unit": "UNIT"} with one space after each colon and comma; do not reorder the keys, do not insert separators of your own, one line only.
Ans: {"value": 7600, "unit": "rpm"}
